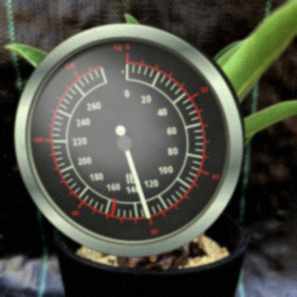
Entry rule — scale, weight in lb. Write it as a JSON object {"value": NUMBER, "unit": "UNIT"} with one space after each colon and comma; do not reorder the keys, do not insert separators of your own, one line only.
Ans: {"value": 132, "unit": "lb"}
